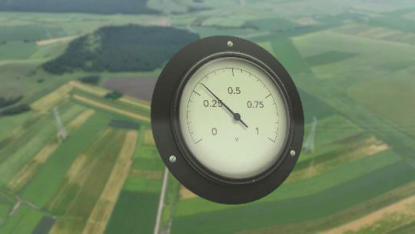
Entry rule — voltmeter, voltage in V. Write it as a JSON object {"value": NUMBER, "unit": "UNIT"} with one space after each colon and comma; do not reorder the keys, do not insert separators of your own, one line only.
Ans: {"value": 0.3, "unit": "V"}
